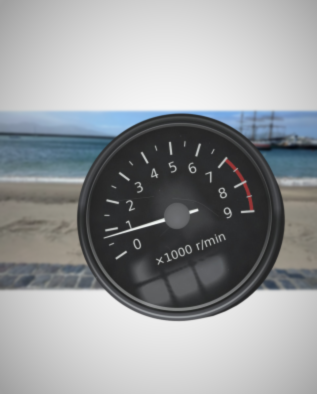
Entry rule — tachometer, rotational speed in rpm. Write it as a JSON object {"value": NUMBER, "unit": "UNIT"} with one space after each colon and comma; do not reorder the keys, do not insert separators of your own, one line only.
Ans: {"value": 750, "unit": "rpm"}
